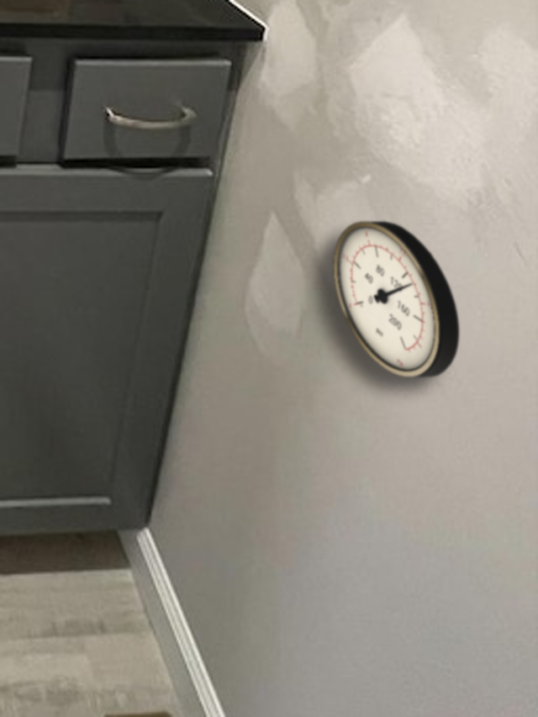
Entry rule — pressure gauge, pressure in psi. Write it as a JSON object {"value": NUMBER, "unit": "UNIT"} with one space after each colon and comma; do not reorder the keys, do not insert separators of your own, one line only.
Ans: {"value": 130, "unit": "psi"}
